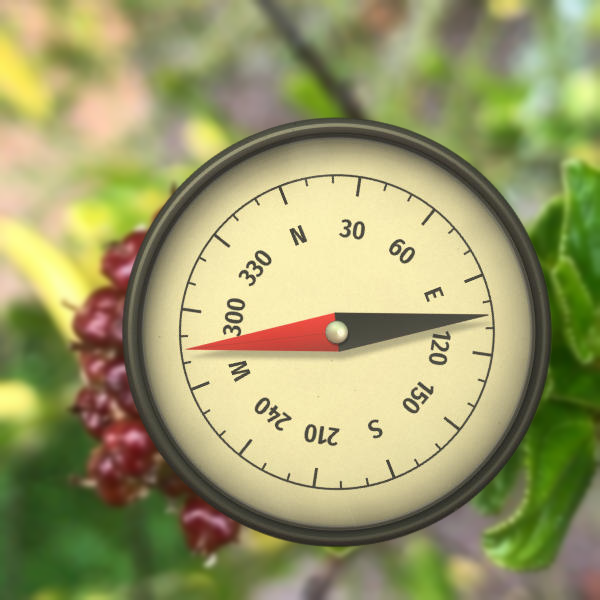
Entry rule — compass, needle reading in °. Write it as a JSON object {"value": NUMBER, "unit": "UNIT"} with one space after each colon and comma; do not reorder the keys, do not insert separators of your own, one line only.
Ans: {"value": 285, "unit": "°"}
